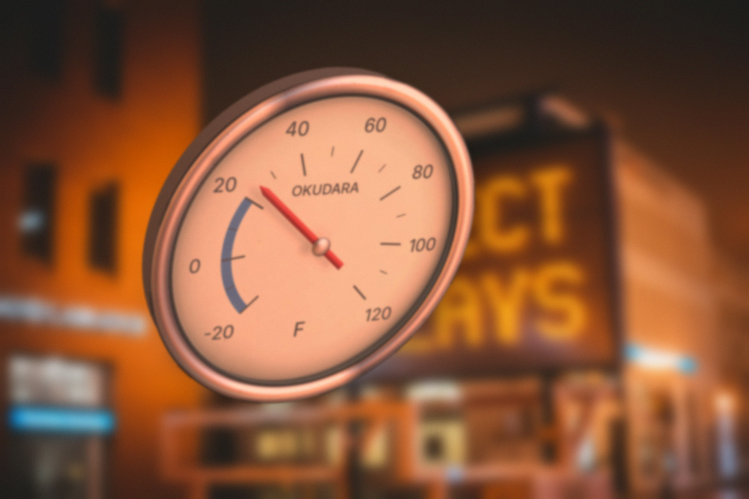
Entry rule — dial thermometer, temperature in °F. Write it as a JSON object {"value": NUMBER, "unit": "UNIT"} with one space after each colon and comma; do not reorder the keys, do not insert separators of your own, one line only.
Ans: {"value": 25, "unit": "°F"}
